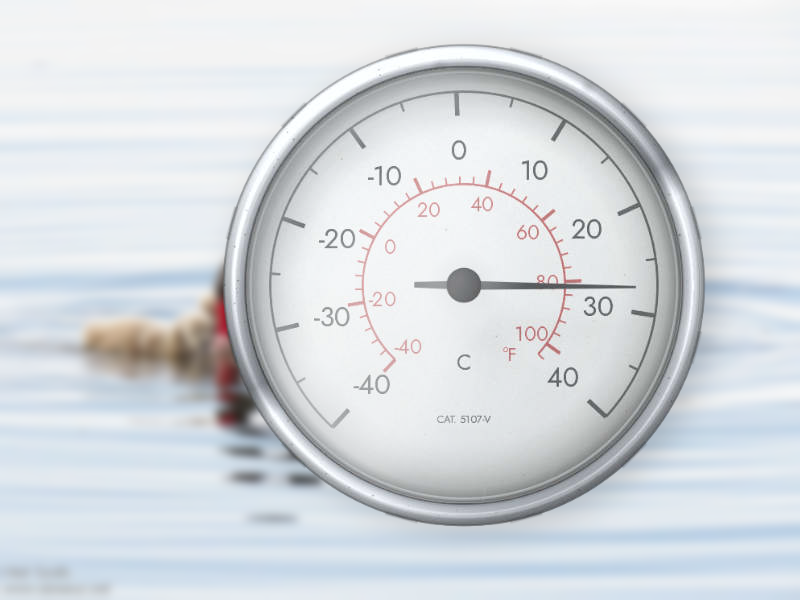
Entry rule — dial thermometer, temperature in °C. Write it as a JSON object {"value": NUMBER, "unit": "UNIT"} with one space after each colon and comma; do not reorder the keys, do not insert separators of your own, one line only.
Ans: {"value": 27.5, "unit": "°C"}
